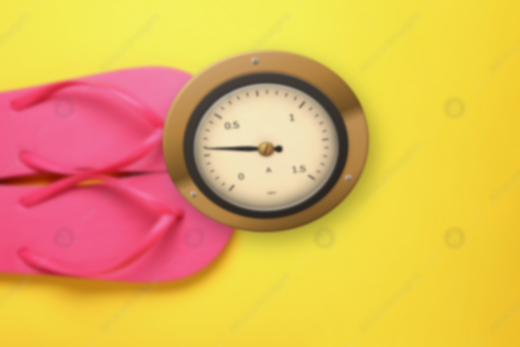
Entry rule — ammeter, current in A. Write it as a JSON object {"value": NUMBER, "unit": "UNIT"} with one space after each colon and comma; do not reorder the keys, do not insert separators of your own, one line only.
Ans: {"value": 0.3, "unit": "A"}
